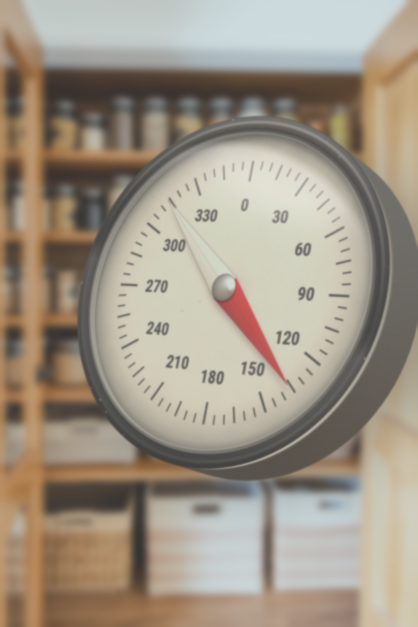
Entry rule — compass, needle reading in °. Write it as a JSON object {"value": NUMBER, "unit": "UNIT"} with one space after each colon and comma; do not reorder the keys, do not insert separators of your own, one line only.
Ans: {"value": 135, "unit": "°"}
